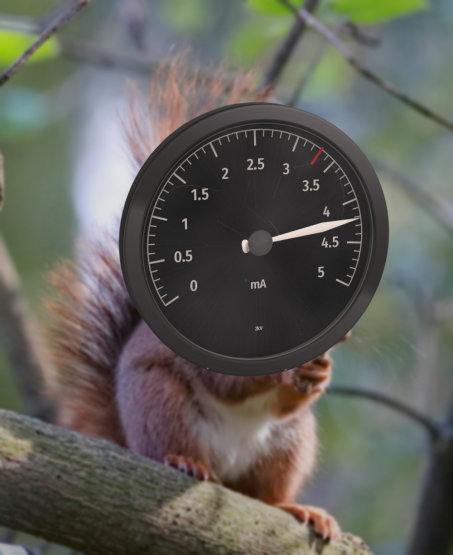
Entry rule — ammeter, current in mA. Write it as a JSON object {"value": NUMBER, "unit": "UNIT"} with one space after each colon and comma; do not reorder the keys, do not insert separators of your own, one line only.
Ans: {"value": 4.2, "unit": "mA"}
